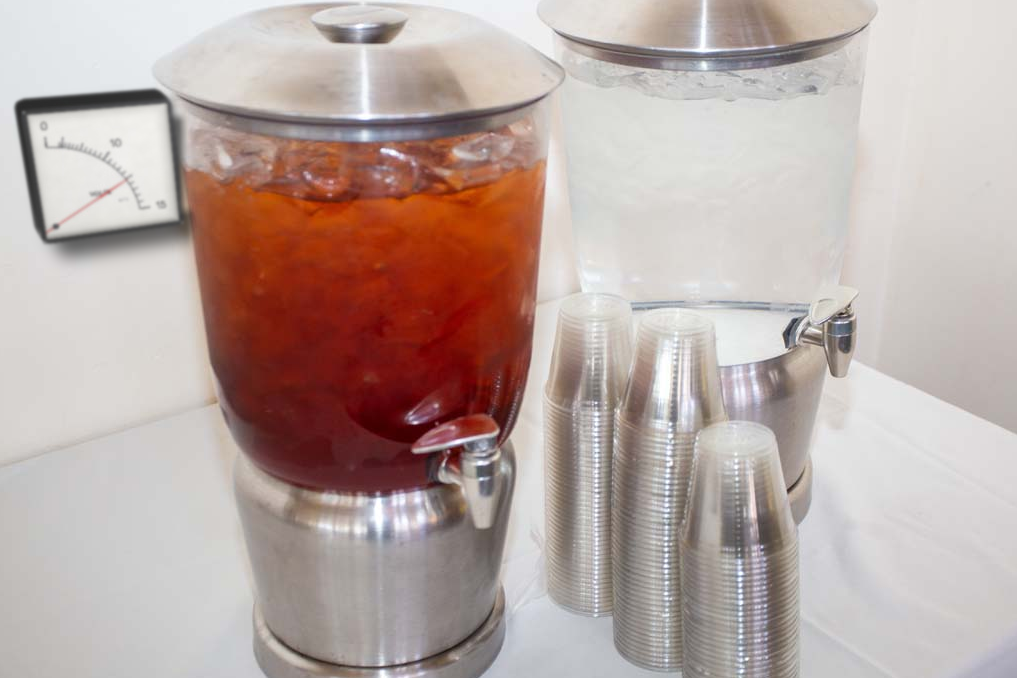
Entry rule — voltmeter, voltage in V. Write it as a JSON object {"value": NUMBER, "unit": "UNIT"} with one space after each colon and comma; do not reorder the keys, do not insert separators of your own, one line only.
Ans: {"value": 12.5, "unit": "V"}
